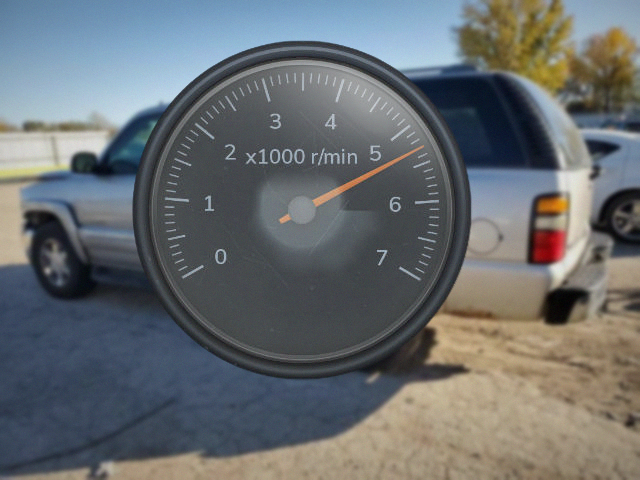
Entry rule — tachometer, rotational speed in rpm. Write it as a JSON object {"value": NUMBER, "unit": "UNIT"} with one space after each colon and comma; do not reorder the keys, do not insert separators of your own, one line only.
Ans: {"value": 5300, "unit": "rpm"}
